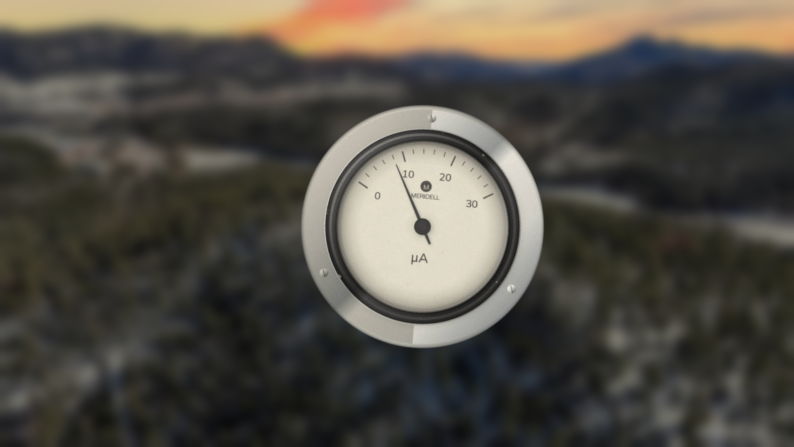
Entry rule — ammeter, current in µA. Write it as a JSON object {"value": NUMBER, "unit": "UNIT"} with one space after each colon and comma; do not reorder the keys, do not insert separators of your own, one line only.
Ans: {"value": 8, "unit": "µA"}
